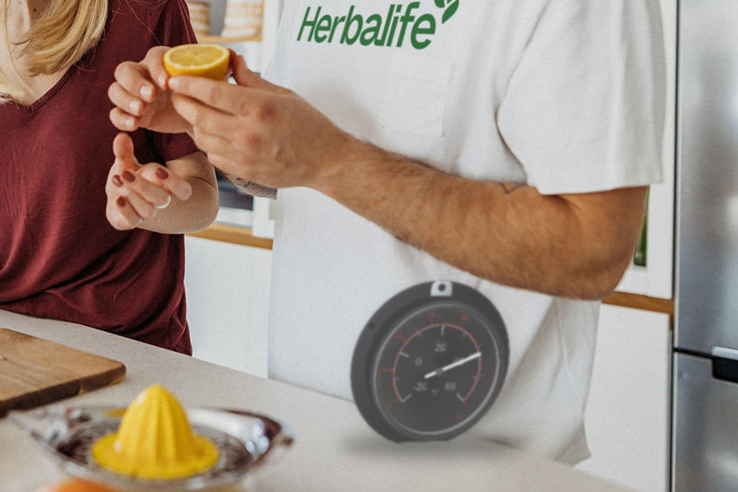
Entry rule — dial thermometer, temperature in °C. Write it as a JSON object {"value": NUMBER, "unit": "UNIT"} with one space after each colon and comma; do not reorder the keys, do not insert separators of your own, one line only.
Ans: {"value": 40, "unit": "°C"}
